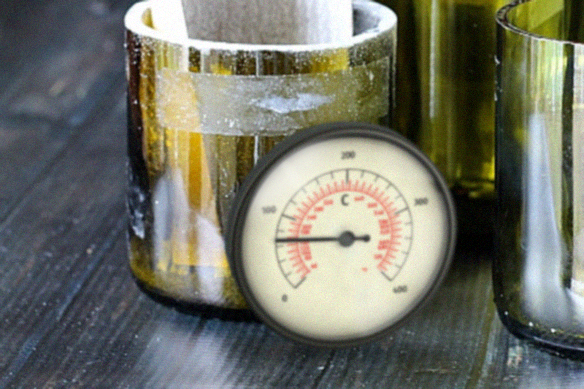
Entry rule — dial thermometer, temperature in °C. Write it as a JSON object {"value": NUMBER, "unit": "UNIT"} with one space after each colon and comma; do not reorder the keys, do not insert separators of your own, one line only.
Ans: {"value": 70, "unit": "°C"}
